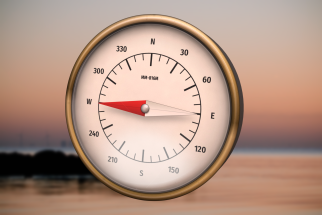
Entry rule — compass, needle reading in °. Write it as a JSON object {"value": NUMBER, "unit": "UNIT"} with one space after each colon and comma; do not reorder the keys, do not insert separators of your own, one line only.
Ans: {"value": 270, "unit": "°"}
